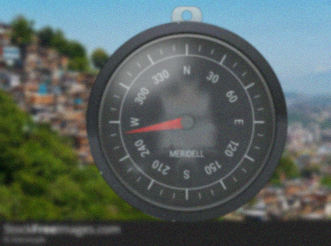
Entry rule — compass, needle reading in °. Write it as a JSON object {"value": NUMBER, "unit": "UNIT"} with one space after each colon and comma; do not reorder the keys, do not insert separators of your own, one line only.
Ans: {"value": 260, "unit": "°"}
